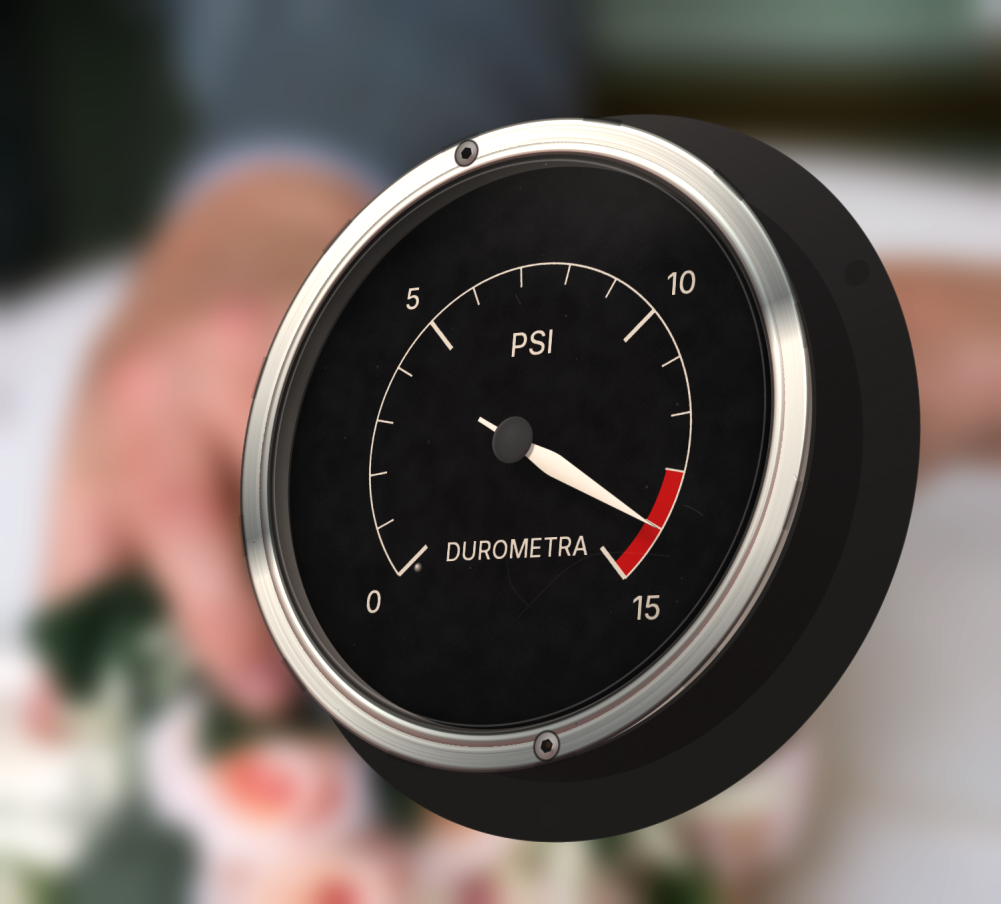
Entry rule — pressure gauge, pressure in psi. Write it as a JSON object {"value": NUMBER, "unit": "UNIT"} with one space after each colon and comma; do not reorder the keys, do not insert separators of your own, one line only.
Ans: {"value": 14, "unit": "psi"}
